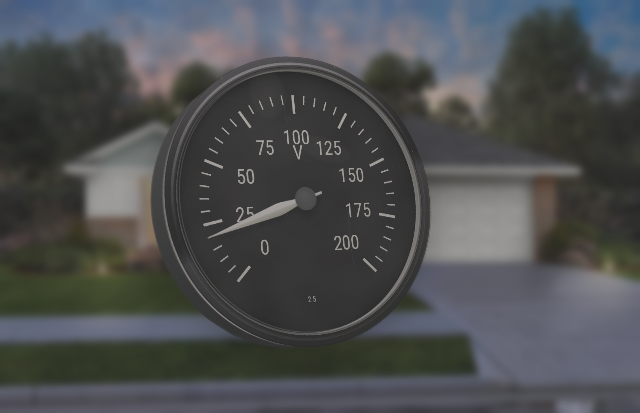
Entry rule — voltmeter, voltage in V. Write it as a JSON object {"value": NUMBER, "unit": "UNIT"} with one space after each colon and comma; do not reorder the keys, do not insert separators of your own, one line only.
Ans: {"value": 20, "unit": "V"}
